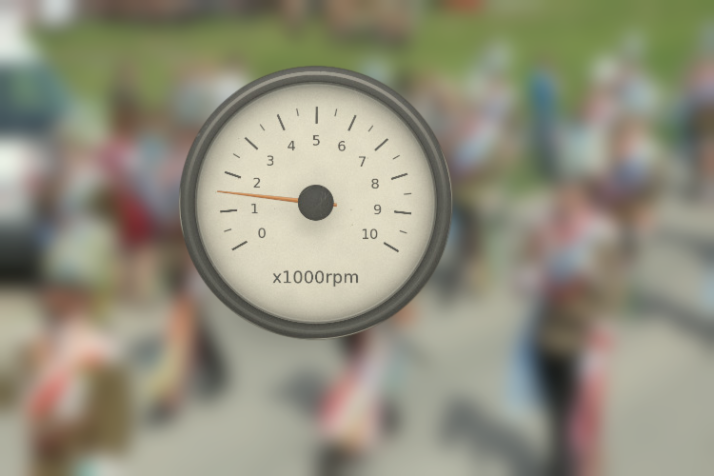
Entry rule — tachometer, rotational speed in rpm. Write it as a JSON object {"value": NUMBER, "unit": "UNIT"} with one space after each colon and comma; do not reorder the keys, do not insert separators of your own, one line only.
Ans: {"value": 1500, "unit": "rpm"}
